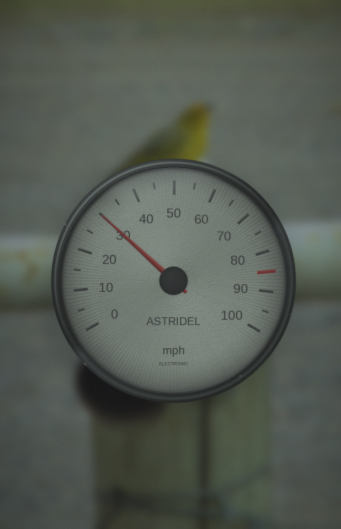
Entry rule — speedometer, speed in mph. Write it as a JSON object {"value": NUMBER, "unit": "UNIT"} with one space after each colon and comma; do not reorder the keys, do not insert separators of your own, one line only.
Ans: {"value": 30, "unit": "mph"}
